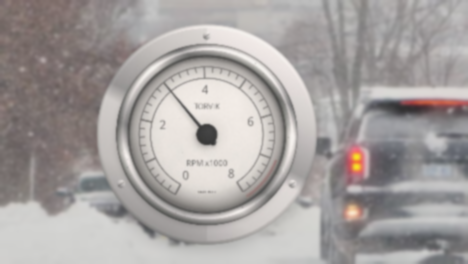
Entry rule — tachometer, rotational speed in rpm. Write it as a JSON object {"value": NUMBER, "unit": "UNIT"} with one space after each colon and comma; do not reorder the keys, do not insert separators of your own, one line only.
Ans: {"value": 3000, "unit": "rpm"}
